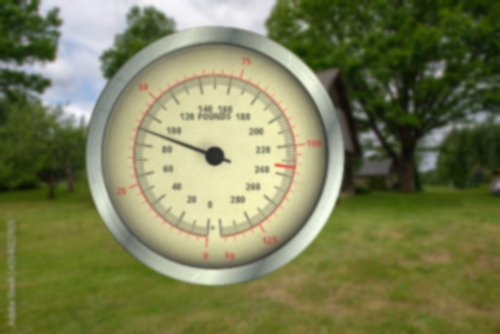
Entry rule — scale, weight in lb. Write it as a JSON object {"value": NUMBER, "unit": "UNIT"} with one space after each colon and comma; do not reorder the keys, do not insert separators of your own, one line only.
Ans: {"value": 90, "unit": "lb"}
